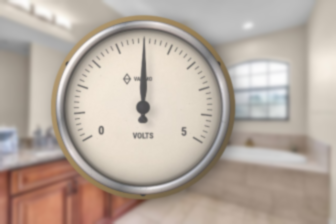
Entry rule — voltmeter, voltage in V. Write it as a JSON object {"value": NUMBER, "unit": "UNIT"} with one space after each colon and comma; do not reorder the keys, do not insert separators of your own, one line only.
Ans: {"value": 2.5, "unit": "V"}
